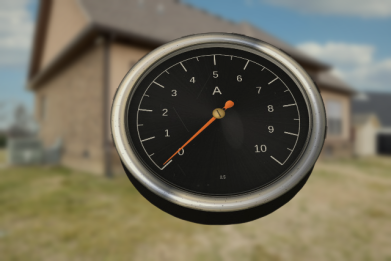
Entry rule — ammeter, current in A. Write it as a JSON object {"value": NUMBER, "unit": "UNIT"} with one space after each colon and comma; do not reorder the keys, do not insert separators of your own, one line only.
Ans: {"value": 0, "unit": "A"}
